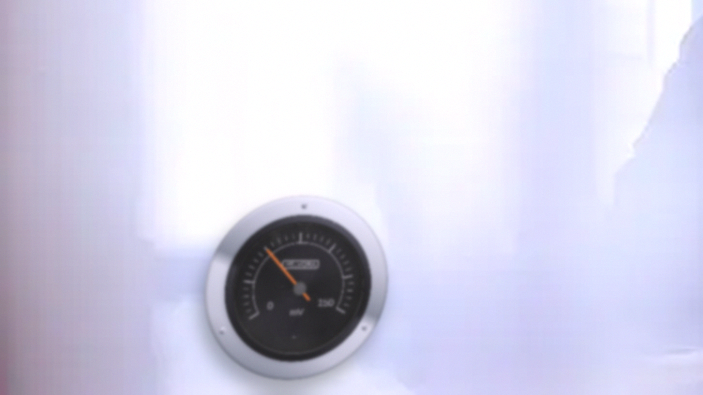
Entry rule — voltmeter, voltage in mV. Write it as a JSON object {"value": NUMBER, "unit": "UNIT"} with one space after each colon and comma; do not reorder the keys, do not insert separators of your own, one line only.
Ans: {"value": 50, "unit": "mV"}
